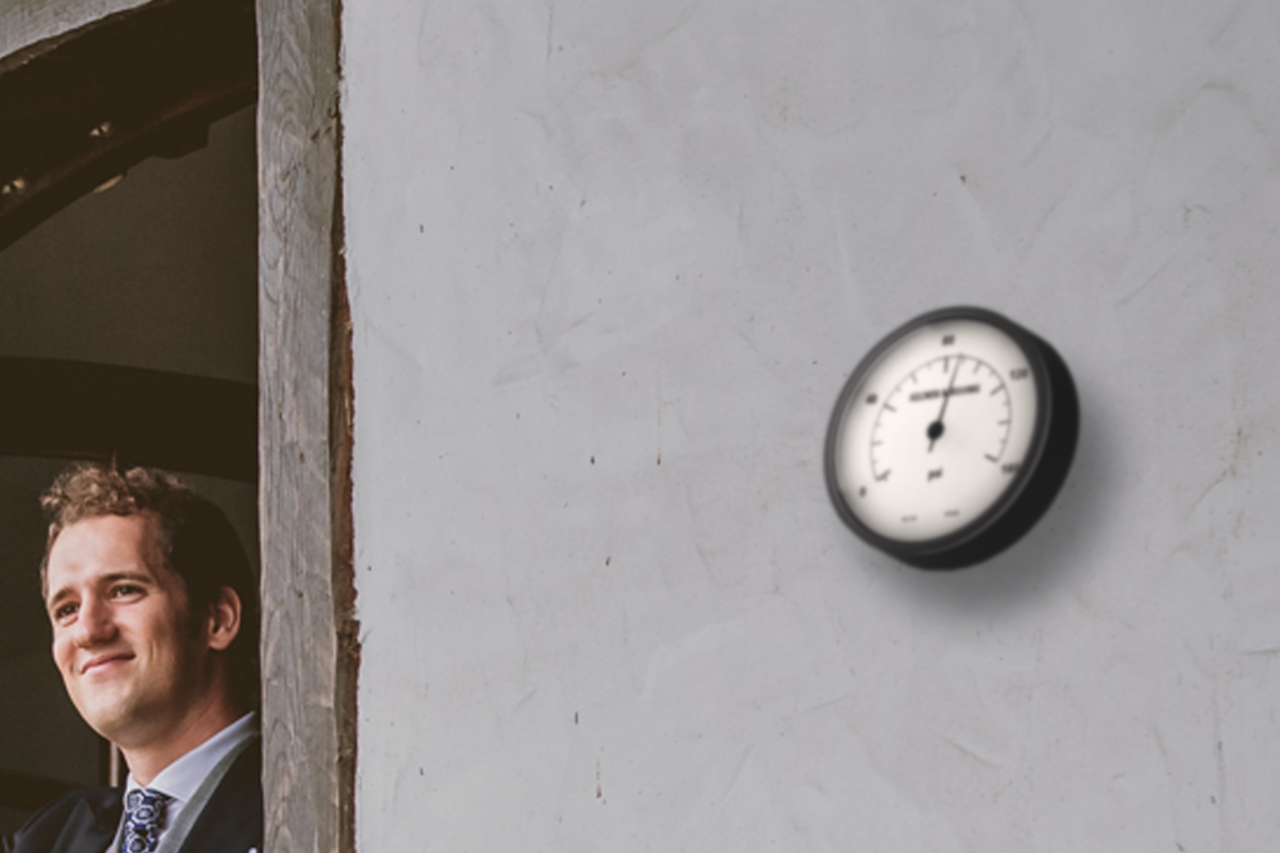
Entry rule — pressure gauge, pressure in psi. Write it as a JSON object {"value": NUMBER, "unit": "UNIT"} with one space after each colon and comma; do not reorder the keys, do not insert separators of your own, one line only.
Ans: {"value": 90, "unit": "psi"}
